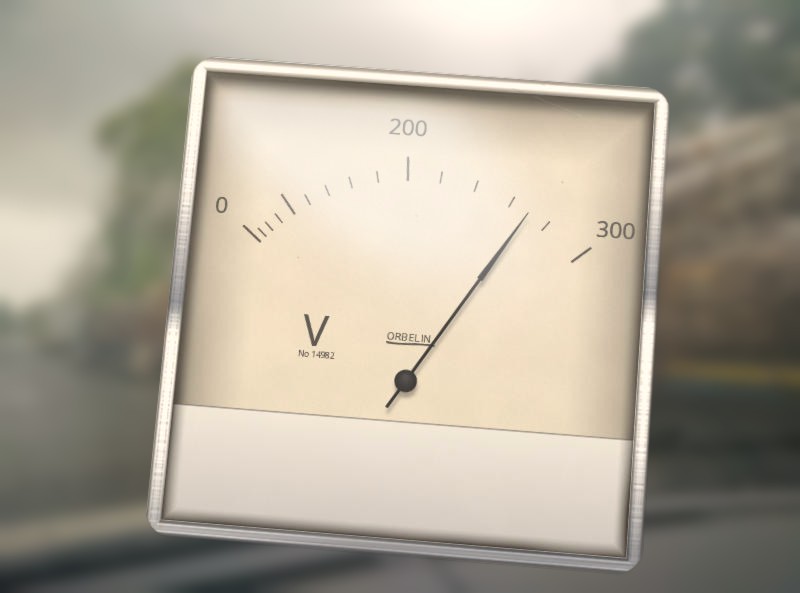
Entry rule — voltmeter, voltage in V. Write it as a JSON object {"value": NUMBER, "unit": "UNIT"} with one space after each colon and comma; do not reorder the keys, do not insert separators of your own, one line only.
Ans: {"value": 270, "unit": "V"}
